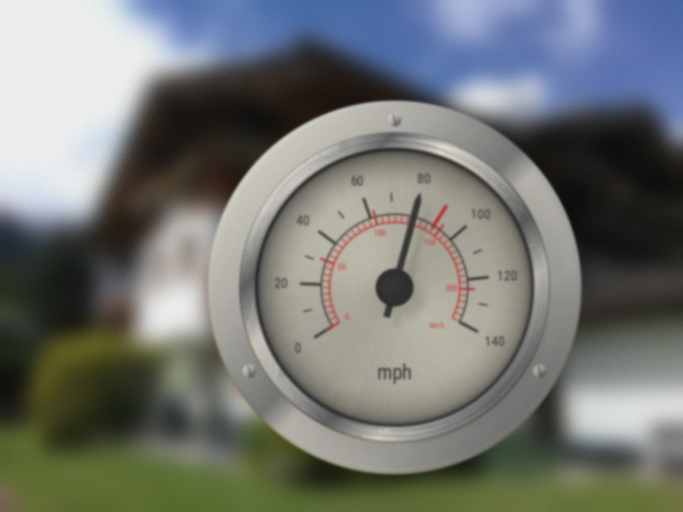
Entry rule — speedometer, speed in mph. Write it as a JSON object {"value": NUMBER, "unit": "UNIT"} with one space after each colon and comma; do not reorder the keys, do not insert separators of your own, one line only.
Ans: {"value": 80, "unit": "mph"}
